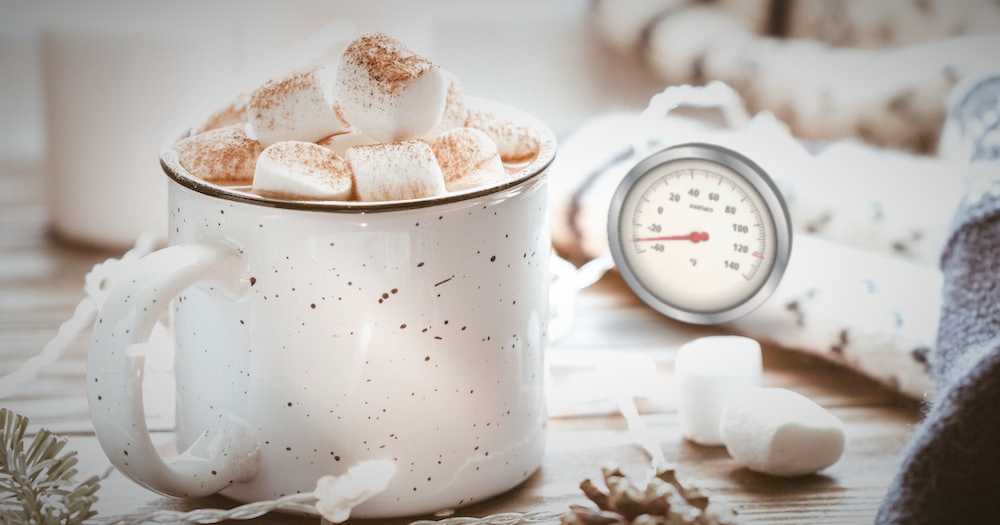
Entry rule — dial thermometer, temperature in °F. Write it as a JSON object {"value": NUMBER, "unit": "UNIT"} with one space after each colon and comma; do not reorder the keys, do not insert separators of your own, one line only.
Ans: {"value": -30, "unit": "°F"}
